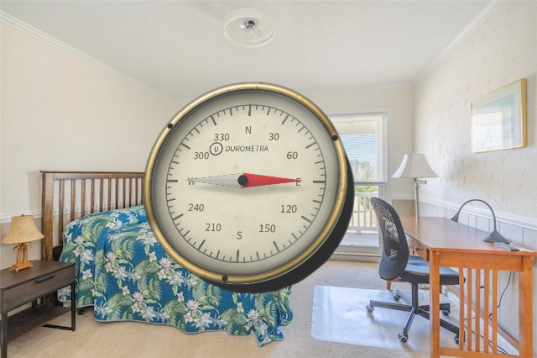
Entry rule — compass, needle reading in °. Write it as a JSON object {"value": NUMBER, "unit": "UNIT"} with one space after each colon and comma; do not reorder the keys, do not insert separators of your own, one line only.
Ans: {"value": 90, "unit": "°"}
